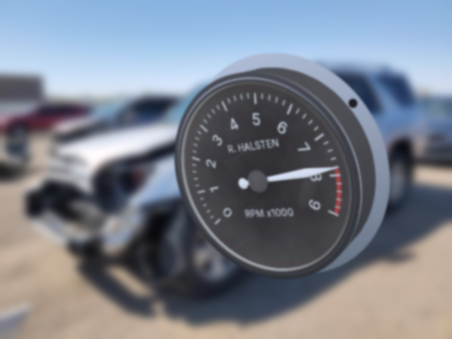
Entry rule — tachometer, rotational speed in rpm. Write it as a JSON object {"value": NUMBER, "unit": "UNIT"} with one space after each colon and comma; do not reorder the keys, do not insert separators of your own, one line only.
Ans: {"value": 7800, "unit": "rpm"}
